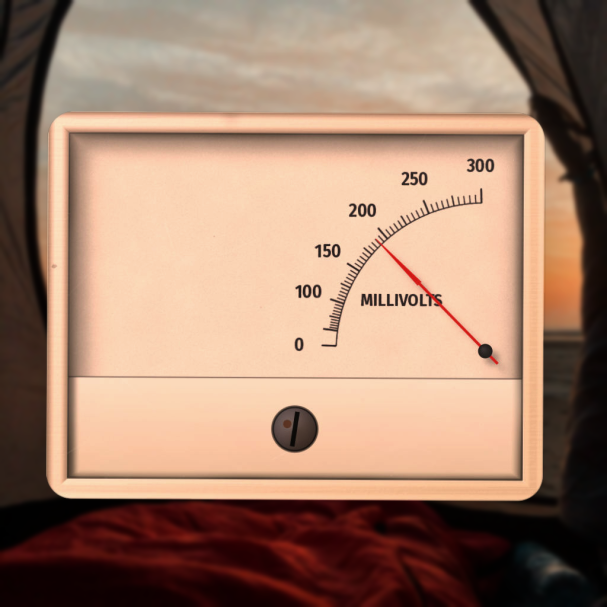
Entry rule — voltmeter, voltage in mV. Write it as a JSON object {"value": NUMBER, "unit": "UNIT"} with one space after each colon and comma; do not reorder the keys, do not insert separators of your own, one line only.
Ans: {"value": 190, "unit": "mV"}
